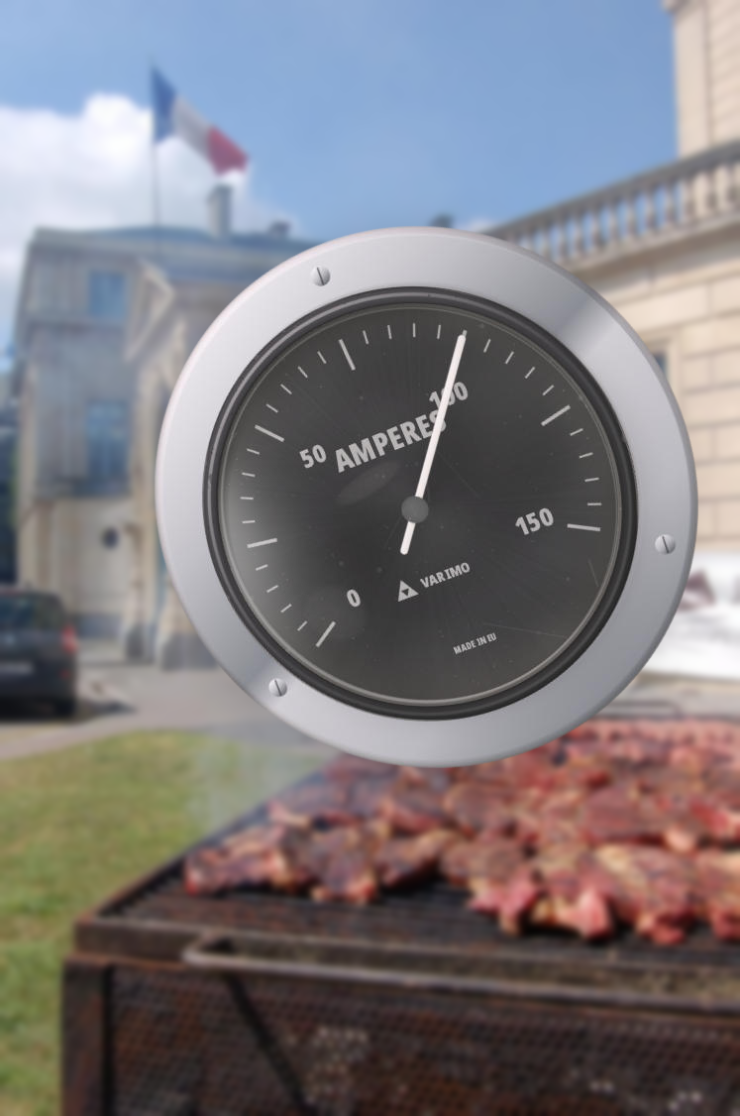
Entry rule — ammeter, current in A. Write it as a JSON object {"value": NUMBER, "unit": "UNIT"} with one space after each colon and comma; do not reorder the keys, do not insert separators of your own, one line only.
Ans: {"value": 100, "unit": "A"}
